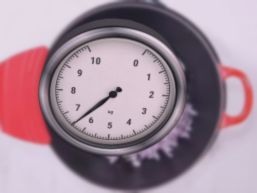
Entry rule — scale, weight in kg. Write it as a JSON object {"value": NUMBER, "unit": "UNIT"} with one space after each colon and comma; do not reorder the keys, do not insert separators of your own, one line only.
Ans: {"value": 6.5, "unit": "kg"}
